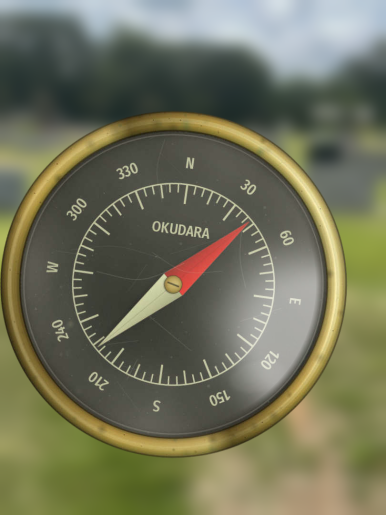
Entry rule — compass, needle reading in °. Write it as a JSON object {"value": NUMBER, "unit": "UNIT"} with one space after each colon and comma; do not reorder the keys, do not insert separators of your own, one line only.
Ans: {"value": 42.5, "unit": "°"}
